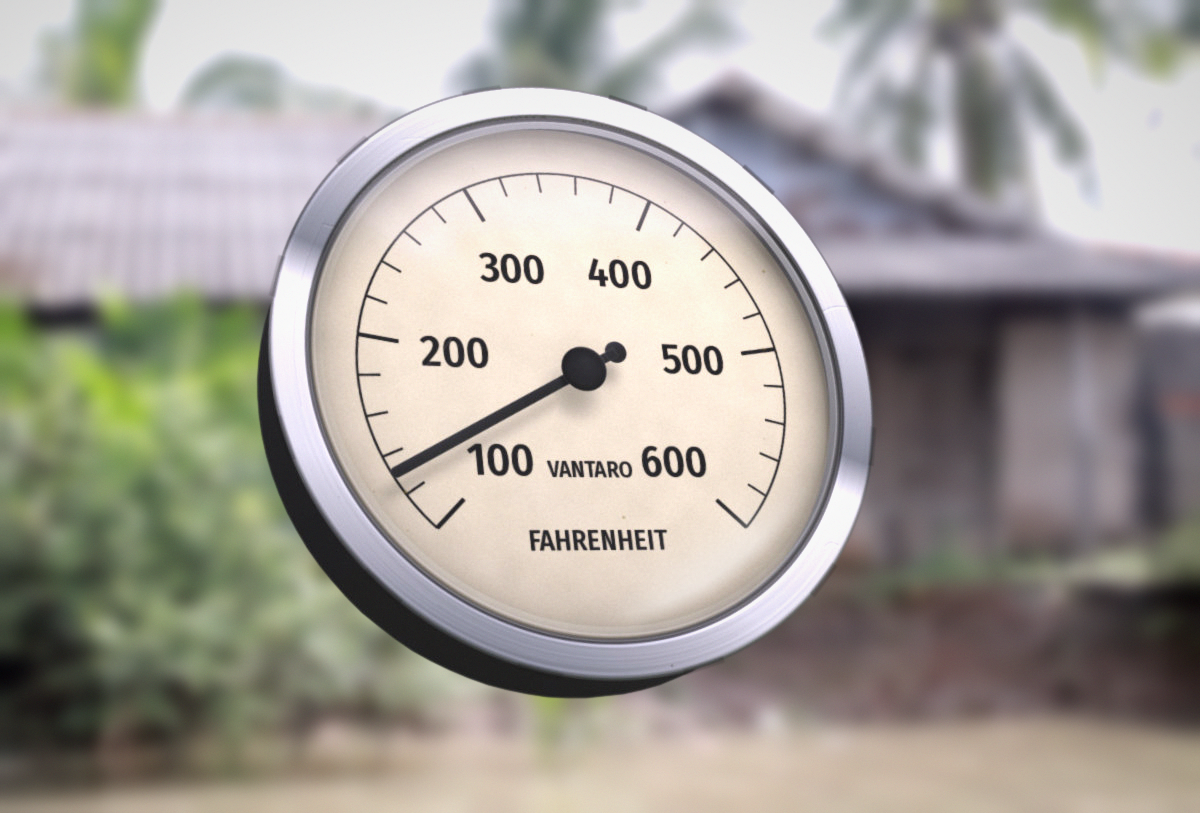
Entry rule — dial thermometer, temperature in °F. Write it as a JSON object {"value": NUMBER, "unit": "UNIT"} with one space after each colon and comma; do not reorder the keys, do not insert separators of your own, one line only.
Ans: {"value": 130, "unit": "°F"}
